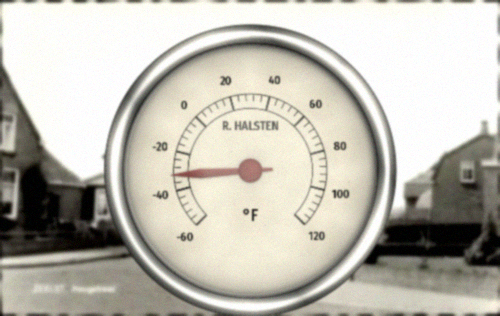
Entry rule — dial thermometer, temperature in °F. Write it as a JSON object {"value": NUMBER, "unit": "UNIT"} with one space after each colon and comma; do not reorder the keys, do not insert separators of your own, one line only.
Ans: {"value": -32, "unit": "°F"}
